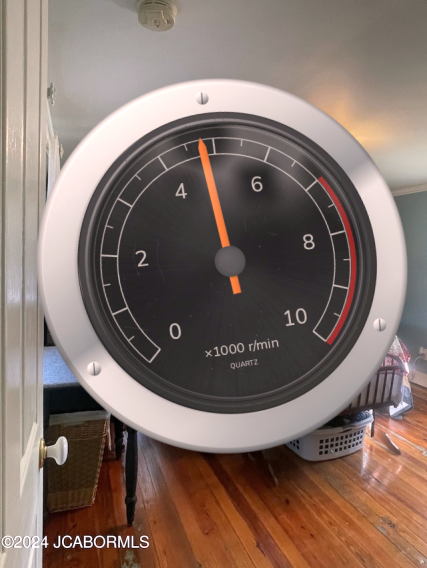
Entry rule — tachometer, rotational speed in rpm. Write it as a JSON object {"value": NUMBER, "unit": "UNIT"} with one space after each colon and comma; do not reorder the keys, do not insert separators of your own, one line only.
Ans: {"value": 4750, "unit": "rpm"}
